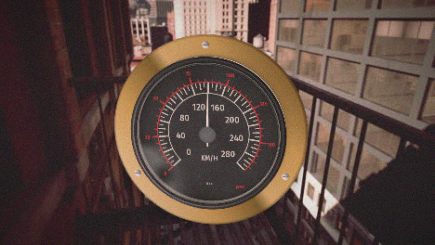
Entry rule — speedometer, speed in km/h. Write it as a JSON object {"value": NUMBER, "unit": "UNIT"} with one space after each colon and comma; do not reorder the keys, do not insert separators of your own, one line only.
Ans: {"value": 140, "unit": "km/h"}
